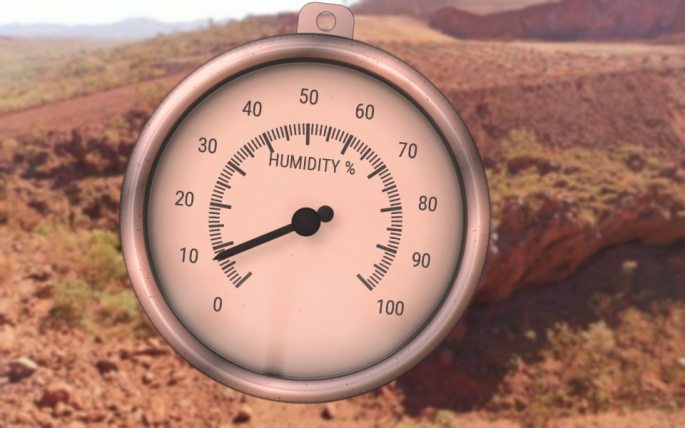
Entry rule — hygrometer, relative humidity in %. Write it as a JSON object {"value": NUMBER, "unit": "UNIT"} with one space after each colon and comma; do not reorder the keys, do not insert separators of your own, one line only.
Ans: {"value": 8, "unit": "%"}
